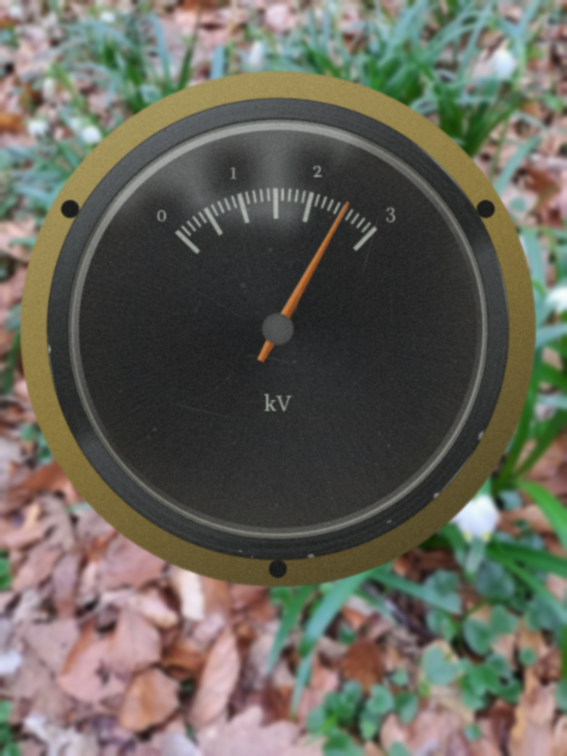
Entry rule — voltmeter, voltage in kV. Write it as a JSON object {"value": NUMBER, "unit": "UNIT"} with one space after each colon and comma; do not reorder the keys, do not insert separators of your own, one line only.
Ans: {"value": 2.5, "unit": "kV"}
